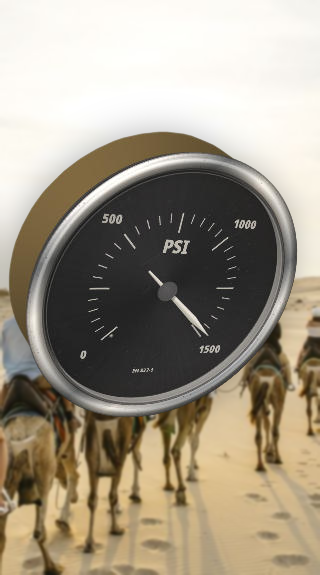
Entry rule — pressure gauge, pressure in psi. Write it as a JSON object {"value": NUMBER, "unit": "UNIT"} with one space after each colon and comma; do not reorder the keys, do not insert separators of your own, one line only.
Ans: {"value": 1475, "unit": "psi"}
